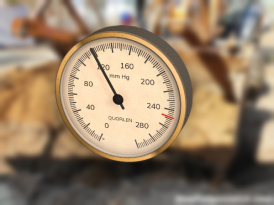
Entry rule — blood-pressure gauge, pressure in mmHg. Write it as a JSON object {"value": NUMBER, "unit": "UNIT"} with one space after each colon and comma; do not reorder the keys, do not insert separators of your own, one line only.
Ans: {"value": 120, "unit": "mmHg"}
